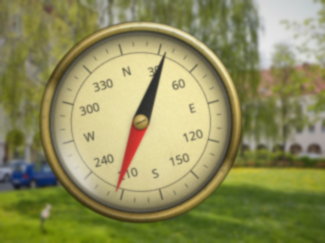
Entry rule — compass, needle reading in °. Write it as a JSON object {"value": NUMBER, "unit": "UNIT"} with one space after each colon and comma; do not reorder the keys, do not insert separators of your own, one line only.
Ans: {"value": 215, "unit": "°"}
